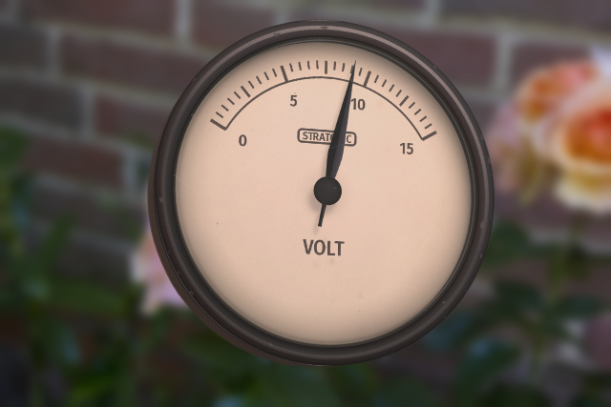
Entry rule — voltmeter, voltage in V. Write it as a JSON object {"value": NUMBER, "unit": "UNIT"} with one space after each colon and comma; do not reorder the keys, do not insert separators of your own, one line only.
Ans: {"value": 9, "unit": "V"}
